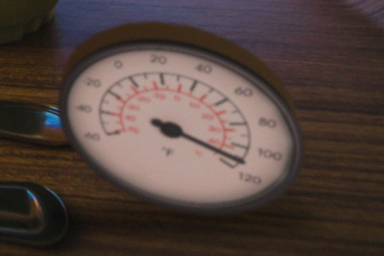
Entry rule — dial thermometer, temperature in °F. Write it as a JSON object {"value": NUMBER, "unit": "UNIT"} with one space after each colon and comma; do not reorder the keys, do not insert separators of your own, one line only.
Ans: {"value": 110, "unit": "°F"}
